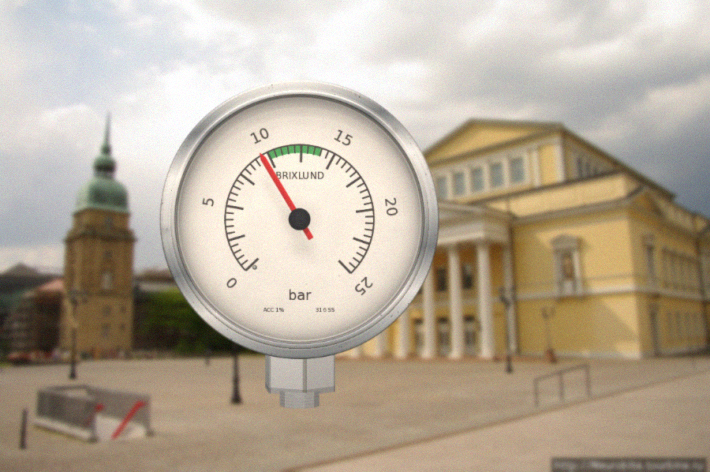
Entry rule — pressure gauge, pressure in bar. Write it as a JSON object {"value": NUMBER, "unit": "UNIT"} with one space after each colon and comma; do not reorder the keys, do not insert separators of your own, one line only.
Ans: {"value": 9.5, "unit": "bar"}
